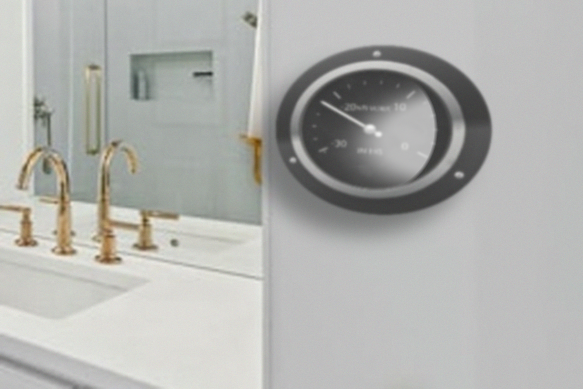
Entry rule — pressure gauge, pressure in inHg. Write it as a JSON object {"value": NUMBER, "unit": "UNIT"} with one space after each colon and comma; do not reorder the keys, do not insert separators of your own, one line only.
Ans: {"value": -22, "unit": "inHg"}
